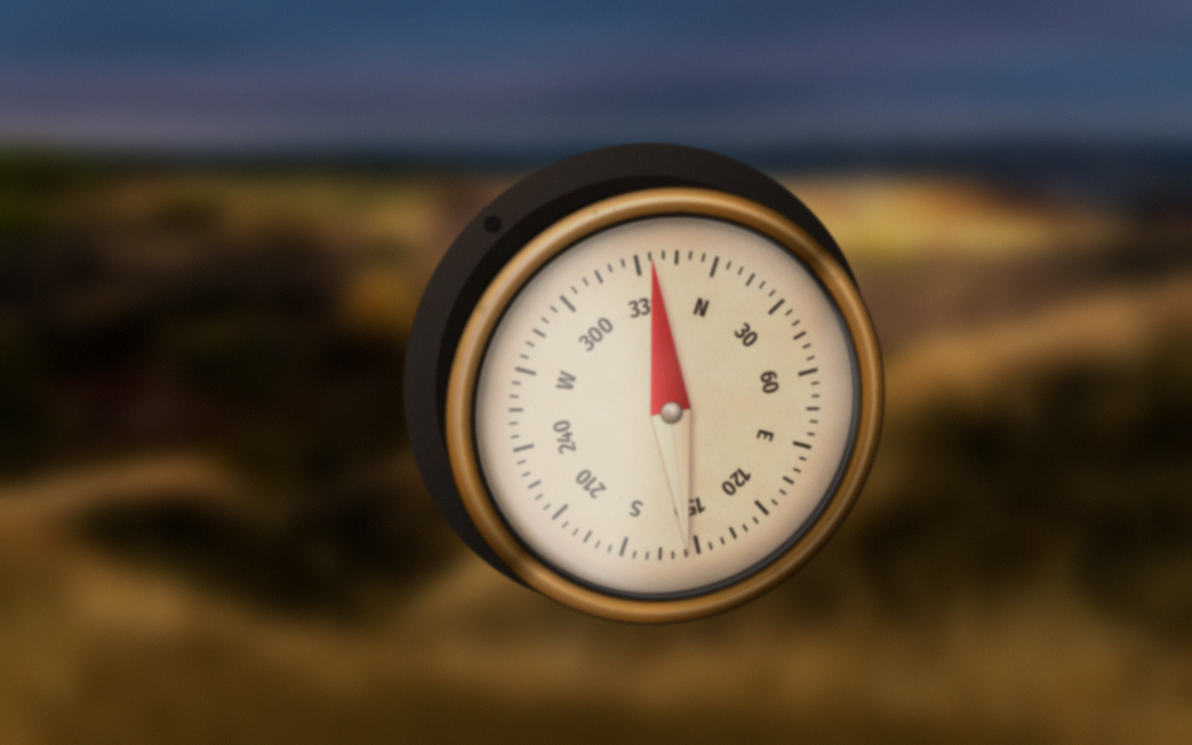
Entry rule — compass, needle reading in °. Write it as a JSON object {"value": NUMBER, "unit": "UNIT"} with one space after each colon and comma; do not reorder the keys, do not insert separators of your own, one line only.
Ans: {"value": 335, "unit": "°"}
